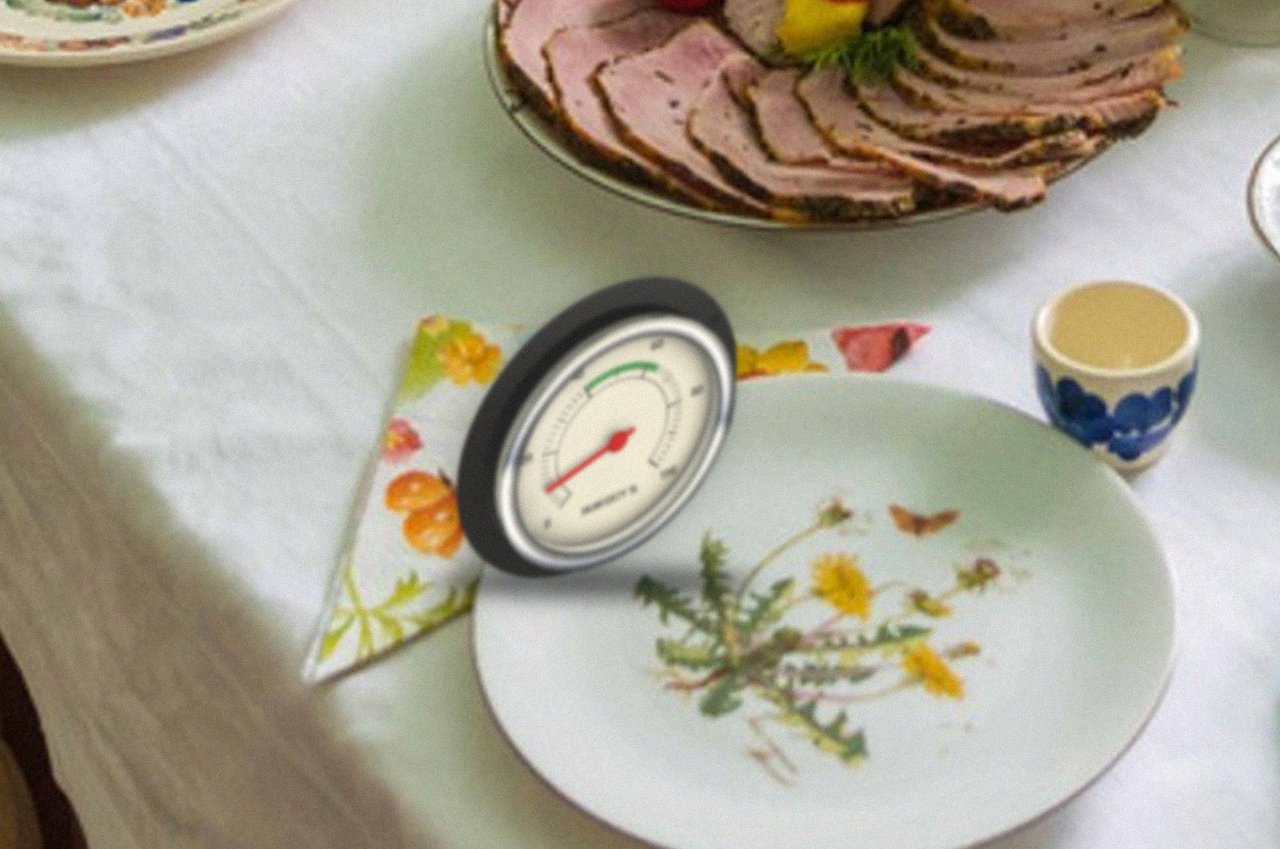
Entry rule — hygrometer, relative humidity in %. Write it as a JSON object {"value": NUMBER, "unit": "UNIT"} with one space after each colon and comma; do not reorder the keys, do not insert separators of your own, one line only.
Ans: {"value": 10, "unit": "%"}
